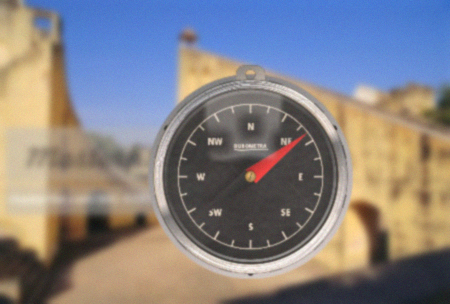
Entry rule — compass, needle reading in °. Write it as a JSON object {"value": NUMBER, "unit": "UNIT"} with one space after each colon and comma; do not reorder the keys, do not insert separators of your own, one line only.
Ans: {"value": 52.5, "unit": "°"}
